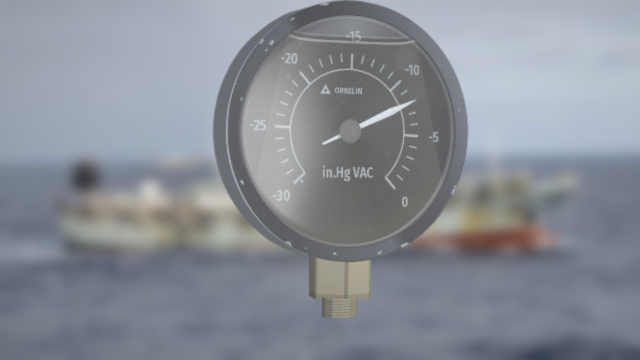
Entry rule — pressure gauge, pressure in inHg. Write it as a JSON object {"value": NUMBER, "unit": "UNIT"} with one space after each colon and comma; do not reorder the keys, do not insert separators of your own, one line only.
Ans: {"value": -8, "unit": "inHg"}
